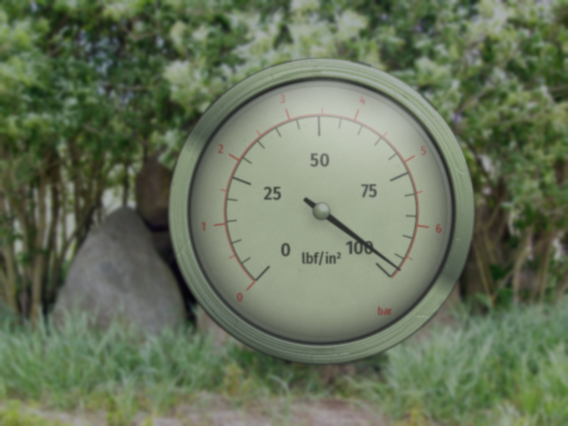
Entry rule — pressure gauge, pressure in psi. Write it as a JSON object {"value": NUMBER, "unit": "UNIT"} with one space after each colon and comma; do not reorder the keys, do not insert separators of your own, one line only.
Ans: {"value": 97.5, "unit": "psi"}
